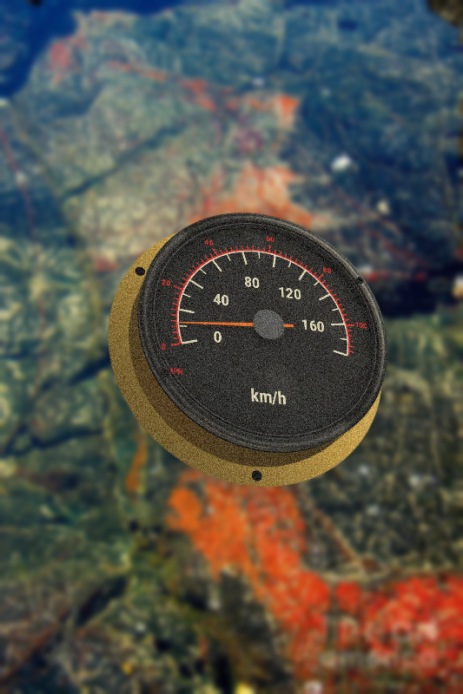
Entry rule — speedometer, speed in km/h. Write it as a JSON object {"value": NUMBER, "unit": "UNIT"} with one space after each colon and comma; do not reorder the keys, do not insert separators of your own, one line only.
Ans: {"value": 10, "unit": "km/h"}
